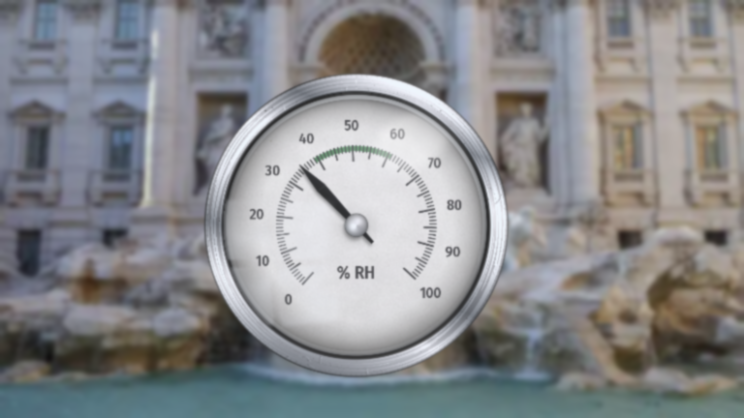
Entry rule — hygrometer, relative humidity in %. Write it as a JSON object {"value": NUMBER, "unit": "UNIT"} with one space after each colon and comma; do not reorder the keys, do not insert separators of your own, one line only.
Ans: {"value": 35, "unit": "%"}
